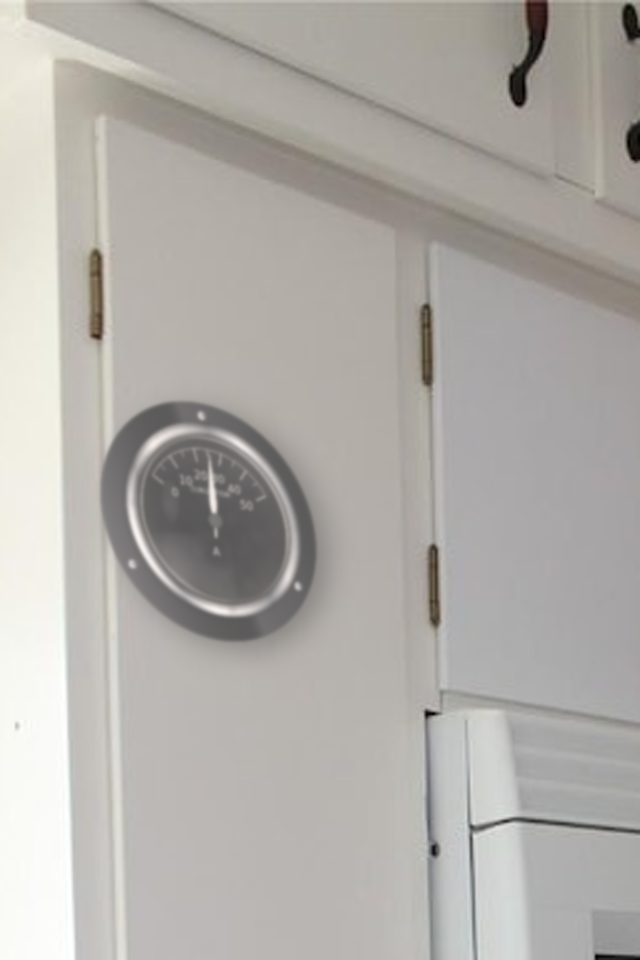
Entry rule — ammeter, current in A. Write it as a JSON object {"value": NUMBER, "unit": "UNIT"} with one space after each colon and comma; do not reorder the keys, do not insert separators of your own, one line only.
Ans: {"value": 25, "unit": "A"}
